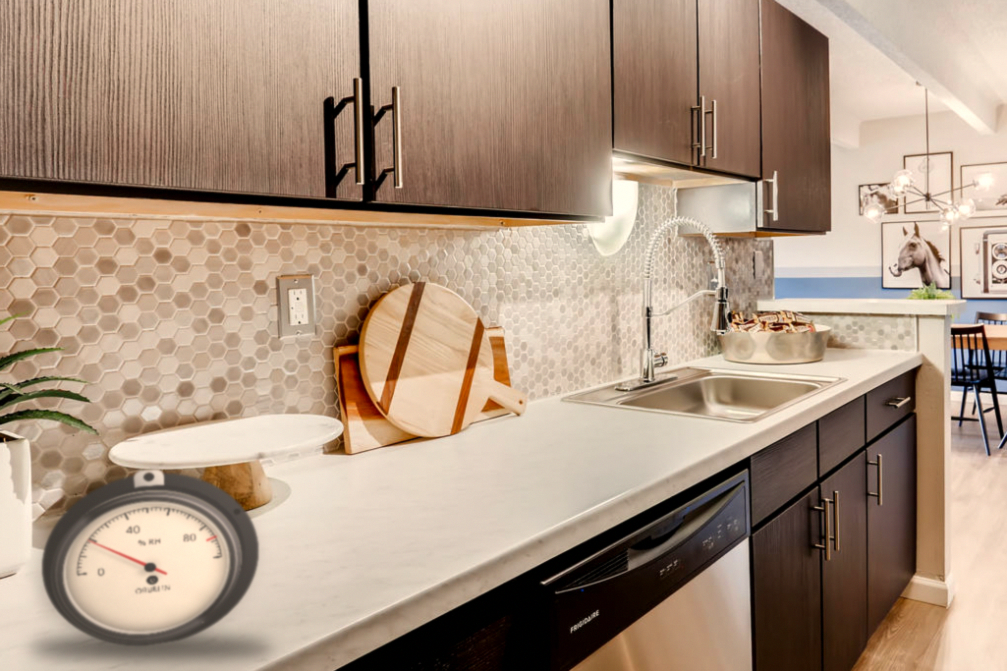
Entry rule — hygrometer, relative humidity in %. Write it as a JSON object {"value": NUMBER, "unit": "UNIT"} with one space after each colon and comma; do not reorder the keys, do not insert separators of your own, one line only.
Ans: {"value": 20, "unit": "%"}
